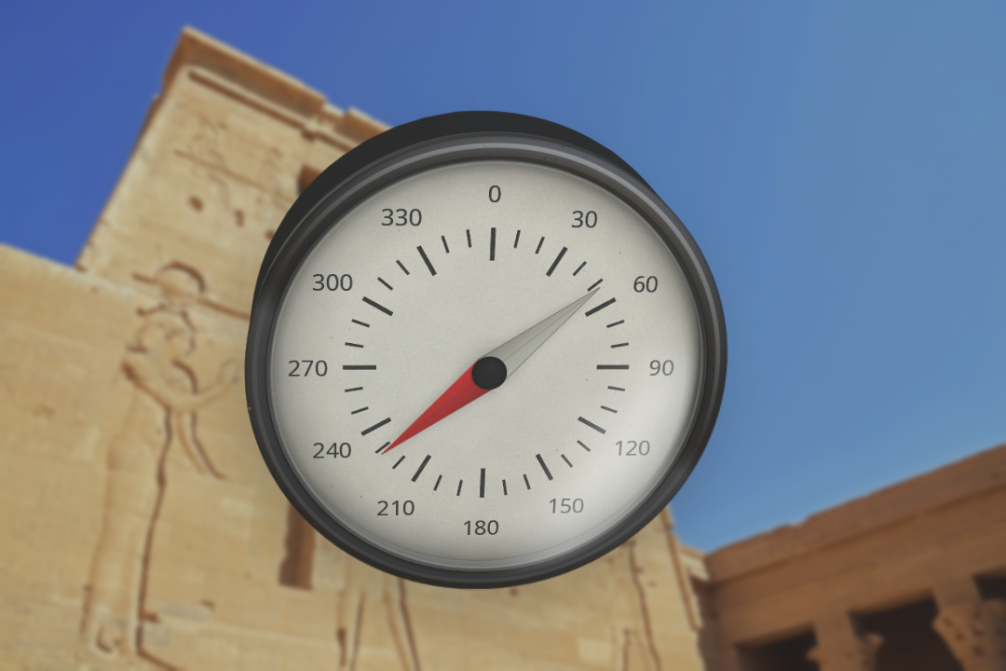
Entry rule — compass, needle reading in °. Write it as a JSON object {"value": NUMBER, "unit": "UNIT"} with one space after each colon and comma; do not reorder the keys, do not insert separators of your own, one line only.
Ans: {"value": 230, "unit": "°"}
